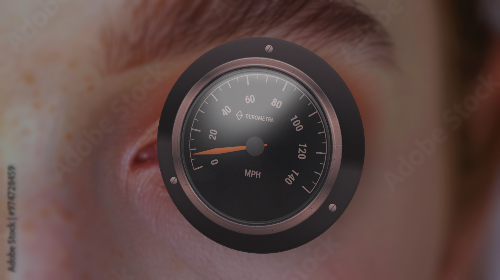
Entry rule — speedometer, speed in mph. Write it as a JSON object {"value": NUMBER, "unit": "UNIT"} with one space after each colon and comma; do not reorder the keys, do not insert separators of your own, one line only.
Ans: {"value": 7.5, "unit": "mph"}
